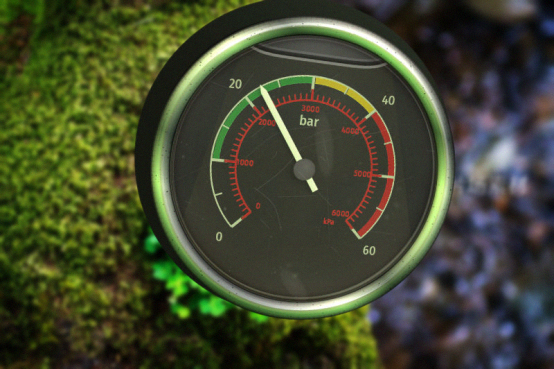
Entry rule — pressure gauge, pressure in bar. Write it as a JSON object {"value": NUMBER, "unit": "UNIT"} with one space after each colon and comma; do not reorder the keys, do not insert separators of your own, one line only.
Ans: {"value": 22.5, "unit": "bar"}
